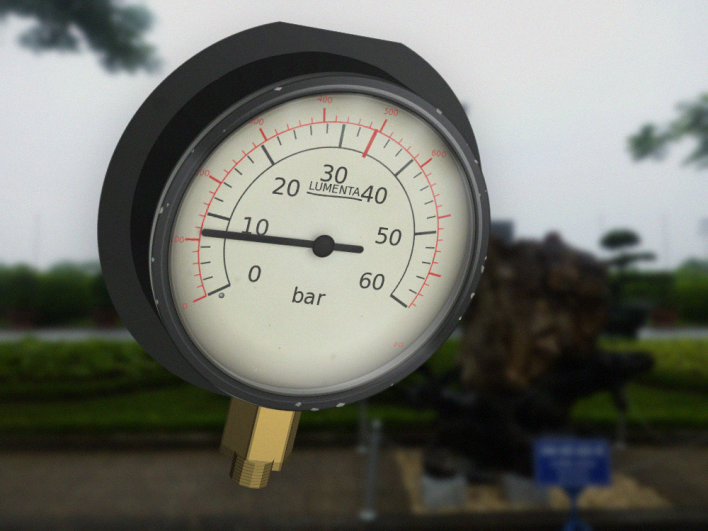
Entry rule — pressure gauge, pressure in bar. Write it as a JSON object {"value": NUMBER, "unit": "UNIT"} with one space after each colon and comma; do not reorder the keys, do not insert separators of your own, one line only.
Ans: {"value": 8, "unit": "bar"}
